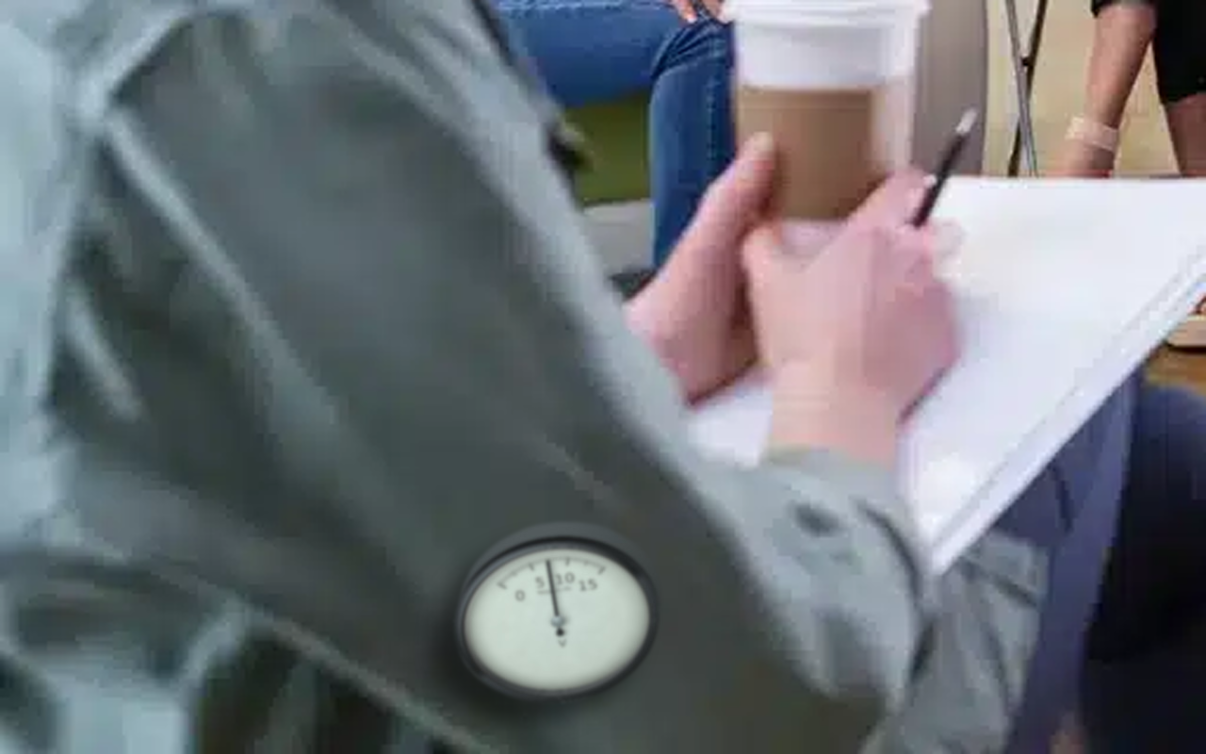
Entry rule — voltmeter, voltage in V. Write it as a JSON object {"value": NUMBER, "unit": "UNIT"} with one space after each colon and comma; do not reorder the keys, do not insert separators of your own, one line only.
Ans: {"value": 7.5, "unit": "V"}
